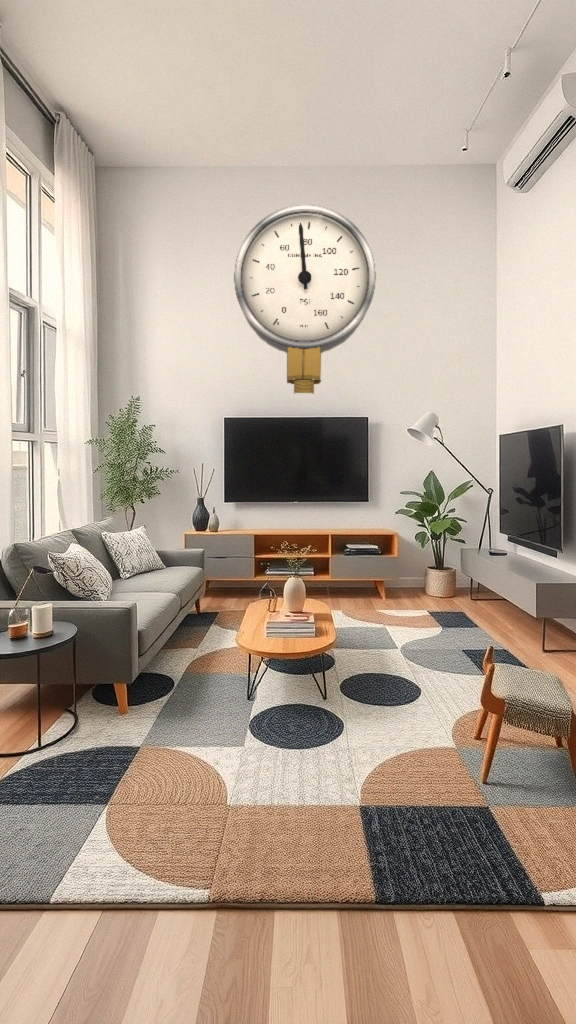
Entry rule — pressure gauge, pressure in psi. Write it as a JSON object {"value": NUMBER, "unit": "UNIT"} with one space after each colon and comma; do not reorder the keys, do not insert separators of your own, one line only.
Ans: {"value": 75, "unit": "psi"}
